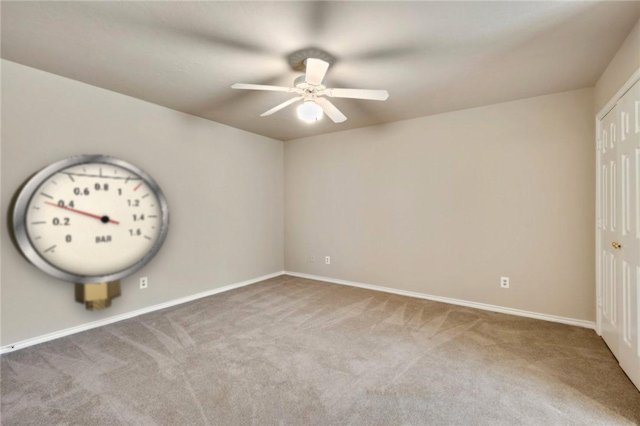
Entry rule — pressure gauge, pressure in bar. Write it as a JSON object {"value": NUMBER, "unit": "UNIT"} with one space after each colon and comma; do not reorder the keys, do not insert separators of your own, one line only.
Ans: {"value": 0.35, "unit": "bar"}
